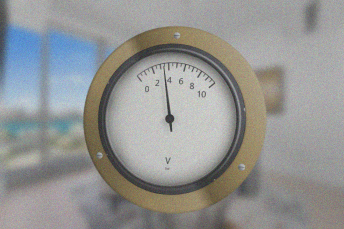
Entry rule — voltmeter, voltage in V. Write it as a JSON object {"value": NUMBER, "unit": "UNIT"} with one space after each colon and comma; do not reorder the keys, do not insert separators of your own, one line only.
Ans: {"value": 3.5, "unit": "V"}
